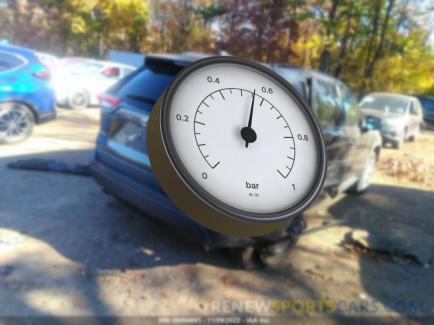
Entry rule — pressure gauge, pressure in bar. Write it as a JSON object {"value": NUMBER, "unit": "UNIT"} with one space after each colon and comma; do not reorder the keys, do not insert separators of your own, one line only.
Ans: {"value": 0.55, "unit": "bar"}
